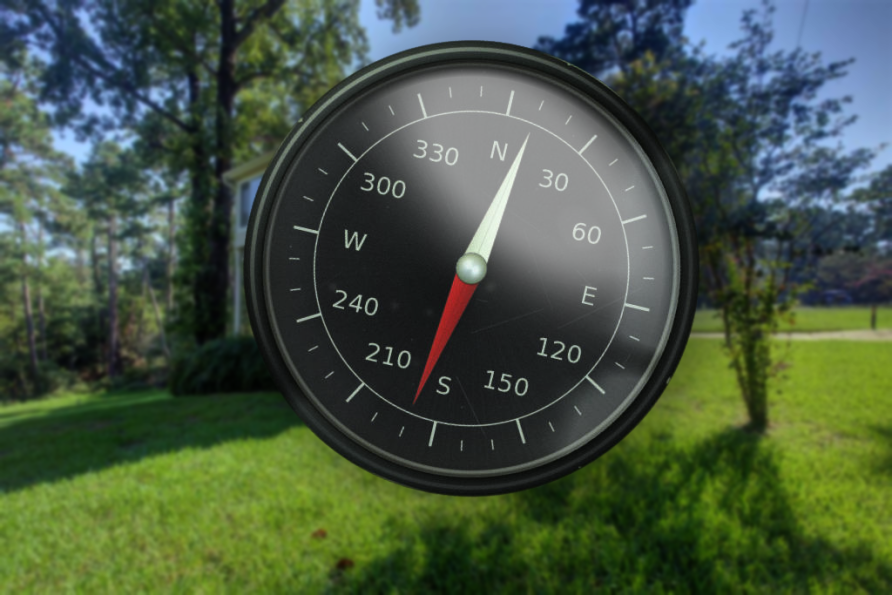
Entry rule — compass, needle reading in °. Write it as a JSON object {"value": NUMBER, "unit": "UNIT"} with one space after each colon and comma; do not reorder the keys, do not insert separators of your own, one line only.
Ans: {"value": 190, "unit": "°"}
